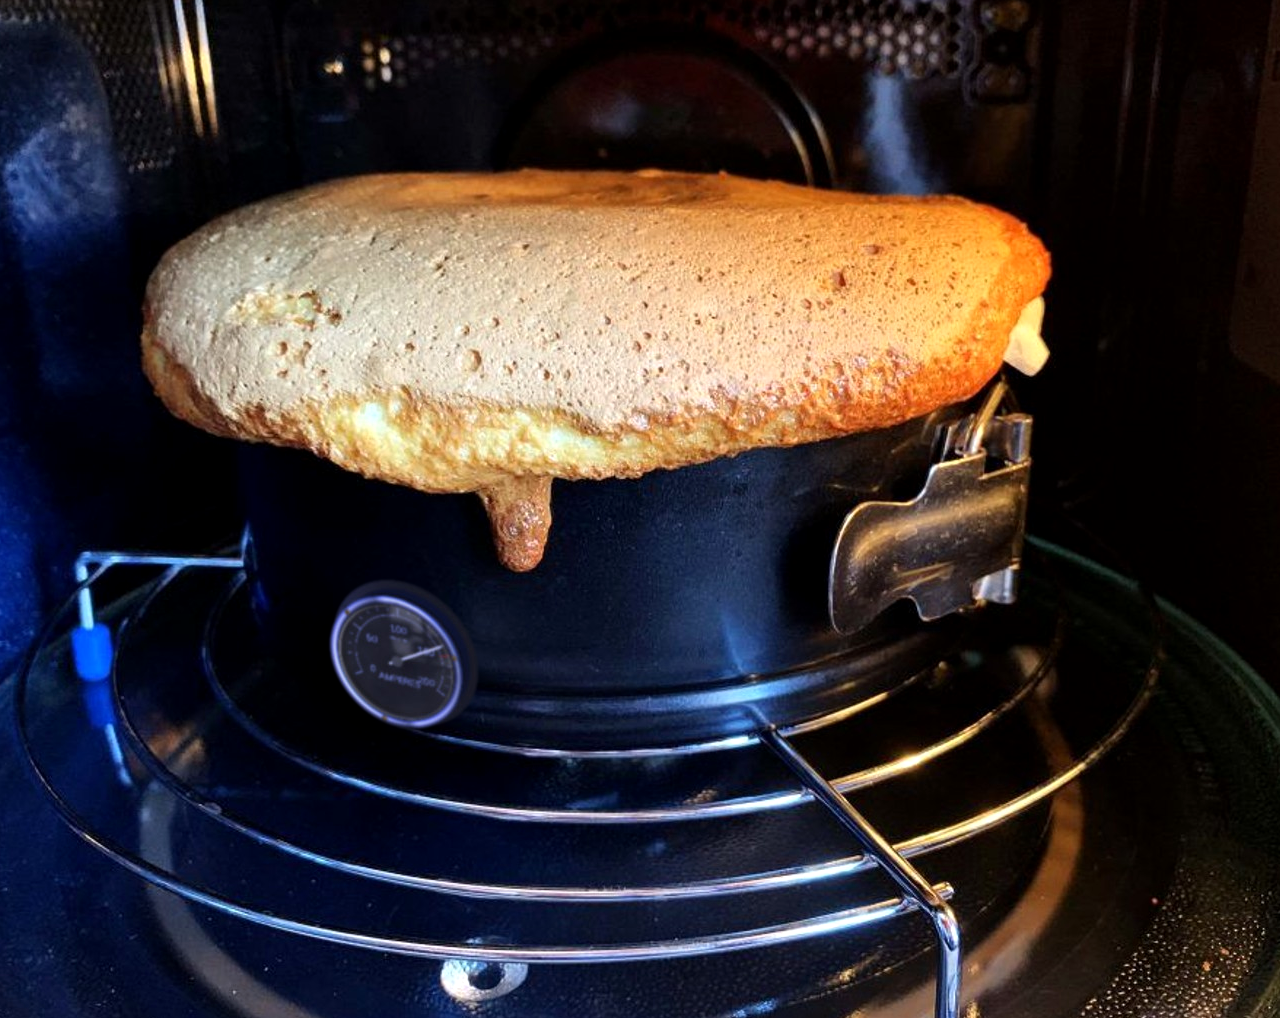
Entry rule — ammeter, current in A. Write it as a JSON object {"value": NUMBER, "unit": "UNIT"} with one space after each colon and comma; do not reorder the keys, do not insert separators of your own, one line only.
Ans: {"value": 150, "unit": "A"}
